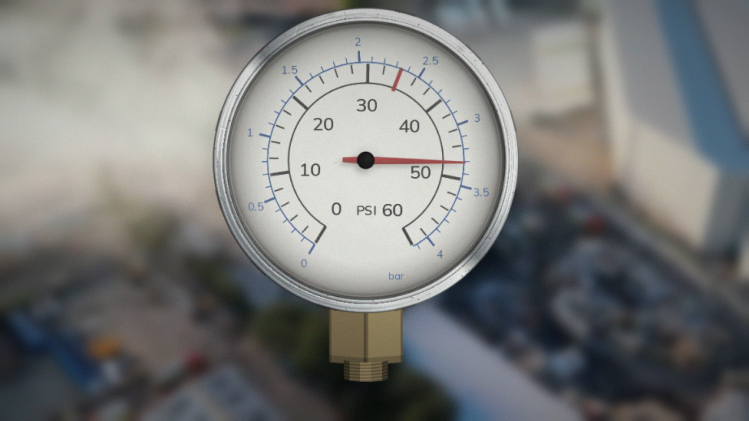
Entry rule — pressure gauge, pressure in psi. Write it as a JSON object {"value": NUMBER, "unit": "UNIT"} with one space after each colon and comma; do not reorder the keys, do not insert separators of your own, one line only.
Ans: {"value": 48, "unit": "psi"}
